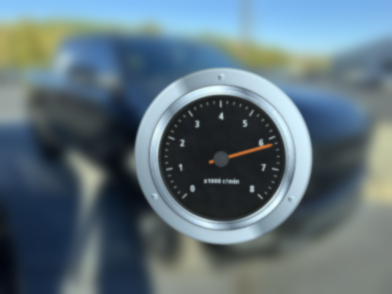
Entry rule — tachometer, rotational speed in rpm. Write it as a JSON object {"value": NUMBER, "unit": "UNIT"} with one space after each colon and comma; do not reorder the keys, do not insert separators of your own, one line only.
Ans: {"value": 6200, "unit": "rpm"}
